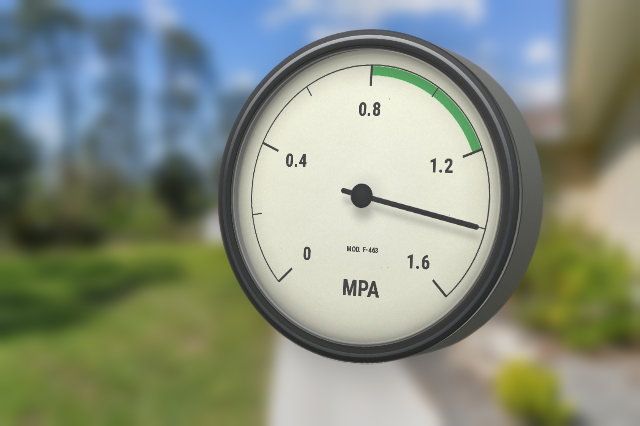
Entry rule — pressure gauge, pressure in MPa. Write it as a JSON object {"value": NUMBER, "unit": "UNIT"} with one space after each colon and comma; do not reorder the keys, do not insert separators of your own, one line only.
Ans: {"value": 1.4, "unit": "MPa"}
